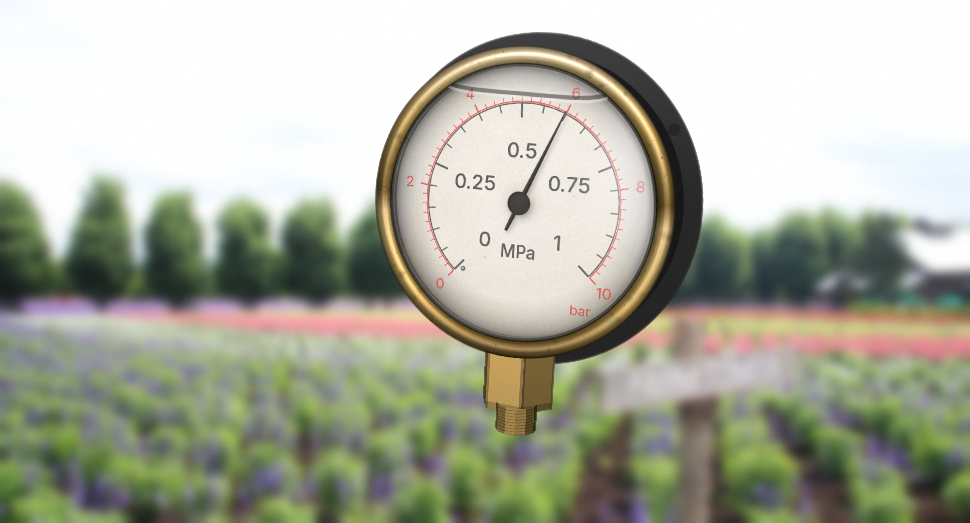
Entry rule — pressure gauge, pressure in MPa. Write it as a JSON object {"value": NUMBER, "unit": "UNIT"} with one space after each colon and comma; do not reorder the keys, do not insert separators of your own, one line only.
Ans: {"value": 0.6, "unit": "MPa"}
